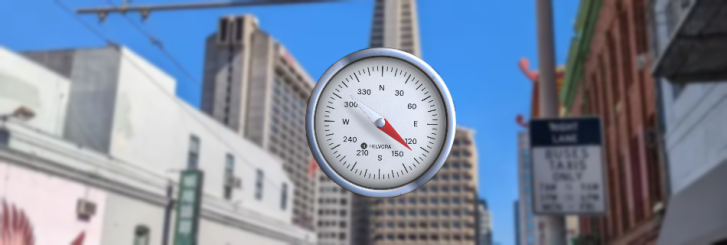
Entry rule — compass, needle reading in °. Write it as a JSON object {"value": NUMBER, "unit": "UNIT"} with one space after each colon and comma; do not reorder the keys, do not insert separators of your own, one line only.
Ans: {"value": 130, "unit": "°"}
